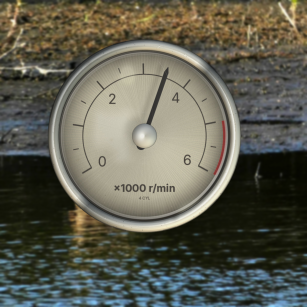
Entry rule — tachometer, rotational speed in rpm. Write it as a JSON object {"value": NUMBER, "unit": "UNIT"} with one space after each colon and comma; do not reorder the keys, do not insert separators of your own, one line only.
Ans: {"value": 3500, "unit": "rpm"}
